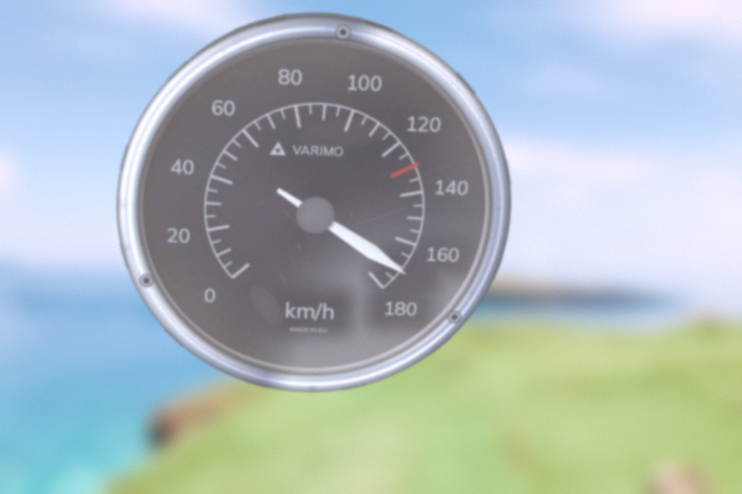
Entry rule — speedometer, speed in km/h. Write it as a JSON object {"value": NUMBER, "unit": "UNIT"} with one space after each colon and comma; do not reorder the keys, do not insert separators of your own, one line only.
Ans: {"value": 170, "unit": "km/h"}
